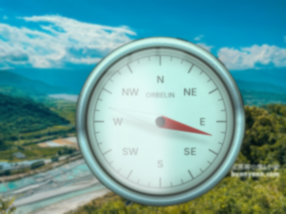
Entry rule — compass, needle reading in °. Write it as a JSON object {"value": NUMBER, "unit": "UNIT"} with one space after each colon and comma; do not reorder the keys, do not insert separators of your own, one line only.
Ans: {"value": 105, "unit": "°"}
